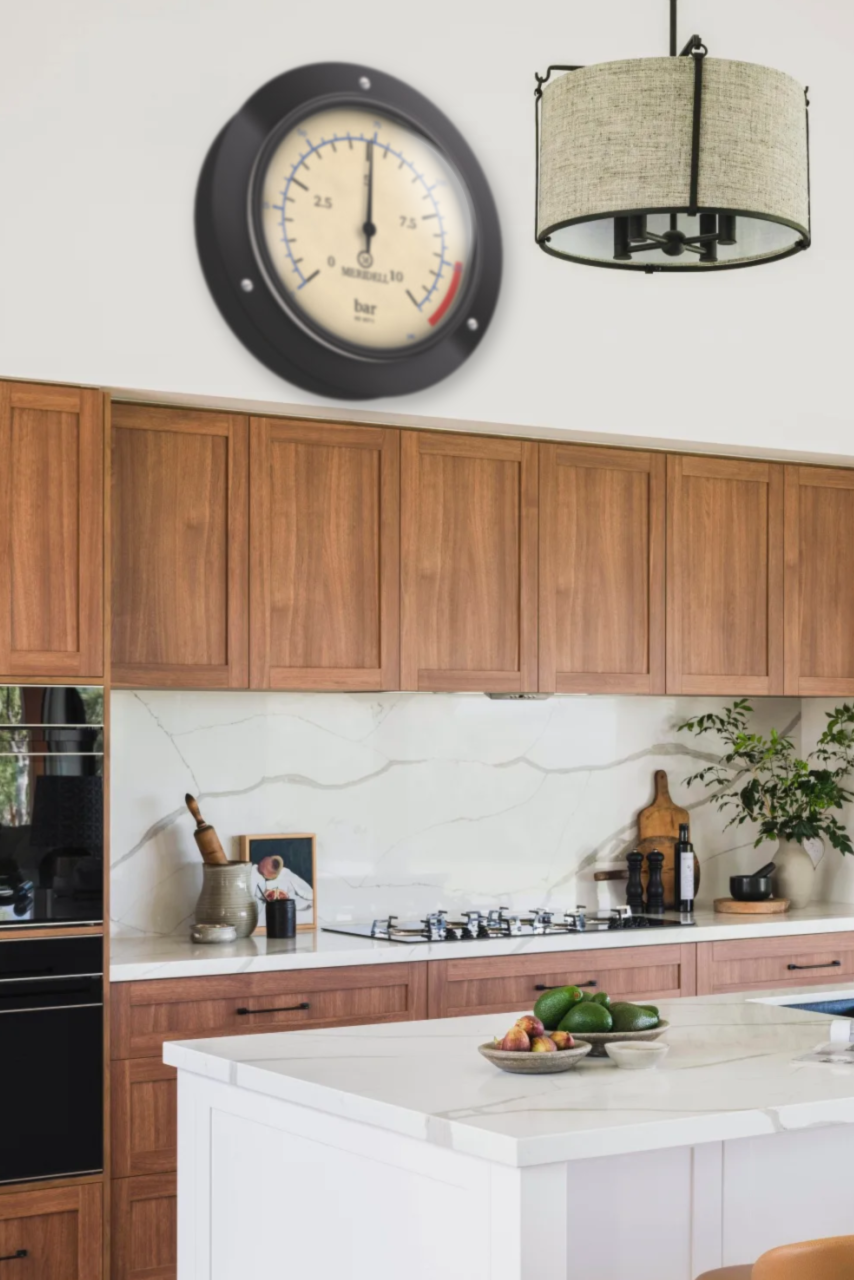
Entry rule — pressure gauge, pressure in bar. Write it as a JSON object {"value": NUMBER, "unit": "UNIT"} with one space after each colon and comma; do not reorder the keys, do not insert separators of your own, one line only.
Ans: {"value": 5, "unit": "bar"}
